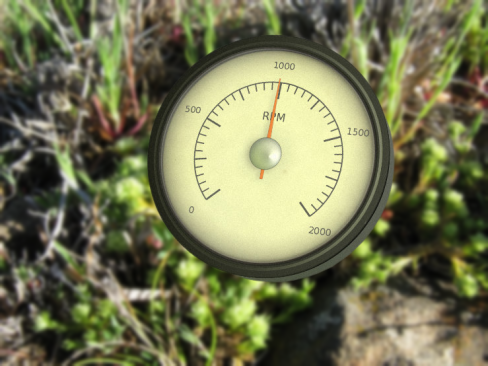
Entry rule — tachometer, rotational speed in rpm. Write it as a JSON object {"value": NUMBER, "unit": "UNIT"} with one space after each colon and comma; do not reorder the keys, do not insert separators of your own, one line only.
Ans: {"value": 1000, "unit": "rpm"}
